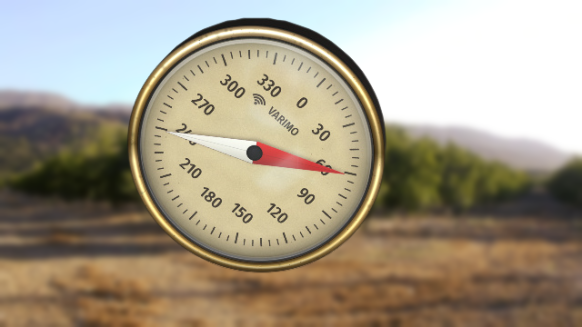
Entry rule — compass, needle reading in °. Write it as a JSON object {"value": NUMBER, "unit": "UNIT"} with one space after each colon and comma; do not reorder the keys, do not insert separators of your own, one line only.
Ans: {"value": 60, "unit": "°"}
